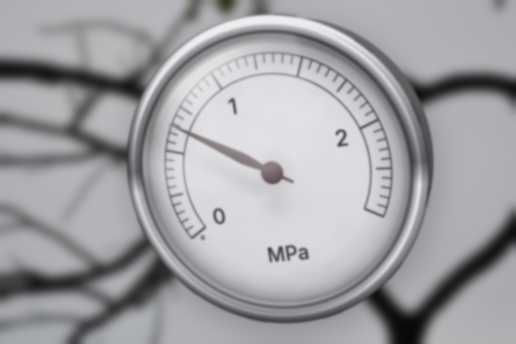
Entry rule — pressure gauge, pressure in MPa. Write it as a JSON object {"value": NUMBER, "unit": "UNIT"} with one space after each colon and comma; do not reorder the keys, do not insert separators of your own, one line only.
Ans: {"value": 0.65, "unit": "MPa"}
